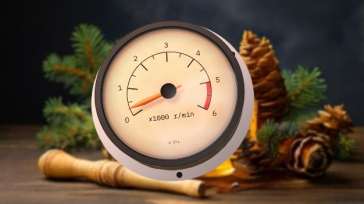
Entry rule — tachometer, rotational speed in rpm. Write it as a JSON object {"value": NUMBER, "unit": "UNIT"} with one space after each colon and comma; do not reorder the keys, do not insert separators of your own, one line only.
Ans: {"value": 250, "unit": "rpm"}
